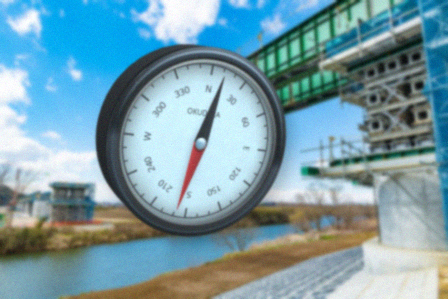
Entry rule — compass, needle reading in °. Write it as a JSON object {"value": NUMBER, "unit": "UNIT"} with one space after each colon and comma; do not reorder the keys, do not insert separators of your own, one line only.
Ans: {"value": 190, "unit": "°"}
